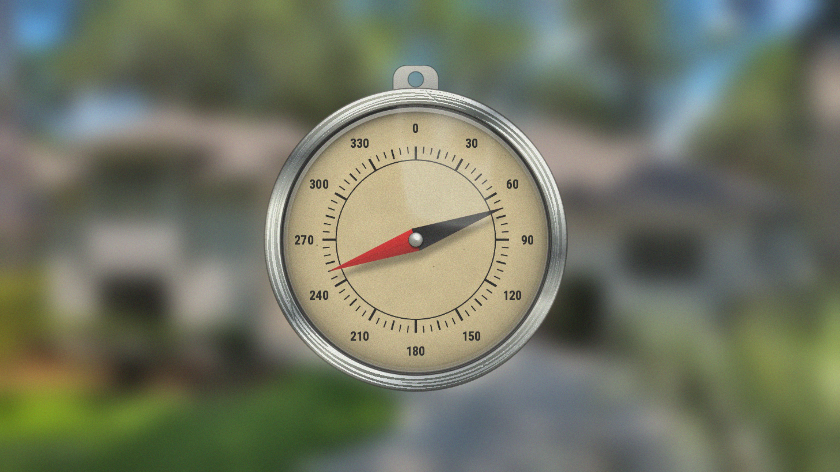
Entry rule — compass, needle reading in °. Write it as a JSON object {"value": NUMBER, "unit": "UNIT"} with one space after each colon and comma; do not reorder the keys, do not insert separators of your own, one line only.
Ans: {"value": 250, "unit": "°"}
